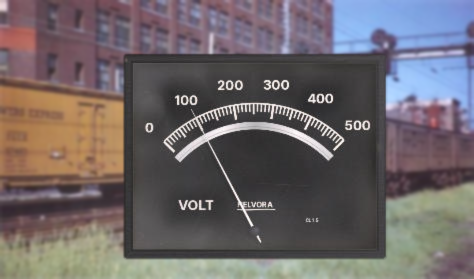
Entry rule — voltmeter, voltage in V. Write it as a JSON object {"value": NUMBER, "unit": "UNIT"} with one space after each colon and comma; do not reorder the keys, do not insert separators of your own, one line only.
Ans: {"value": 100, "unit": "V"}
